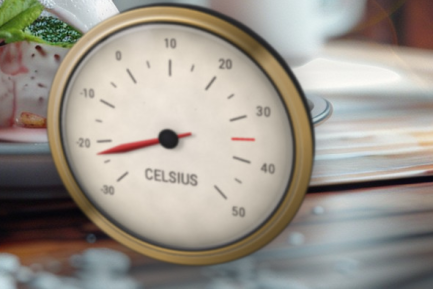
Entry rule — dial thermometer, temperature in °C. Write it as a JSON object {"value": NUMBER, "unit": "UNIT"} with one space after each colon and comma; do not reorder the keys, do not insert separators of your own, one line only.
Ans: {"value": -22.5, "unit": "°C"}
